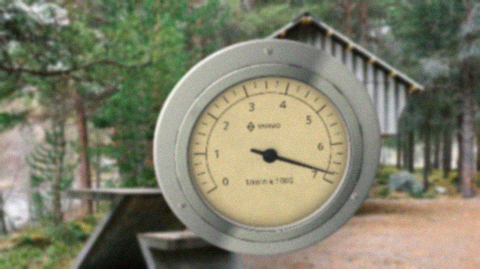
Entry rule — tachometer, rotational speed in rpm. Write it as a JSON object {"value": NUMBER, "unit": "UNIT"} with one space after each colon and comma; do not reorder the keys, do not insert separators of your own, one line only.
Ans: {"value": 6750, "unit": "rpm"}
